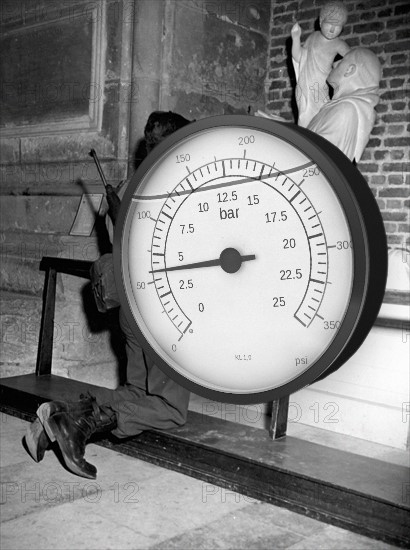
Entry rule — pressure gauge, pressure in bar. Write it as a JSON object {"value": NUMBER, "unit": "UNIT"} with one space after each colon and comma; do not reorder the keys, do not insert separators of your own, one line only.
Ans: {"value": 4, "unit": "bar"}
